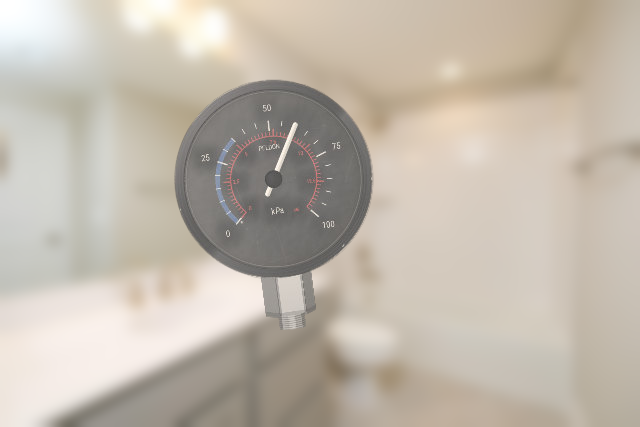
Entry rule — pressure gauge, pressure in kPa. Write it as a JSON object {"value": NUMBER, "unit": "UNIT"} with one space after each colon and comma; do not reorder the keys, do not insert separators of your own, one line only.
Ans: {"value": 60, "unit": "kPa"}
